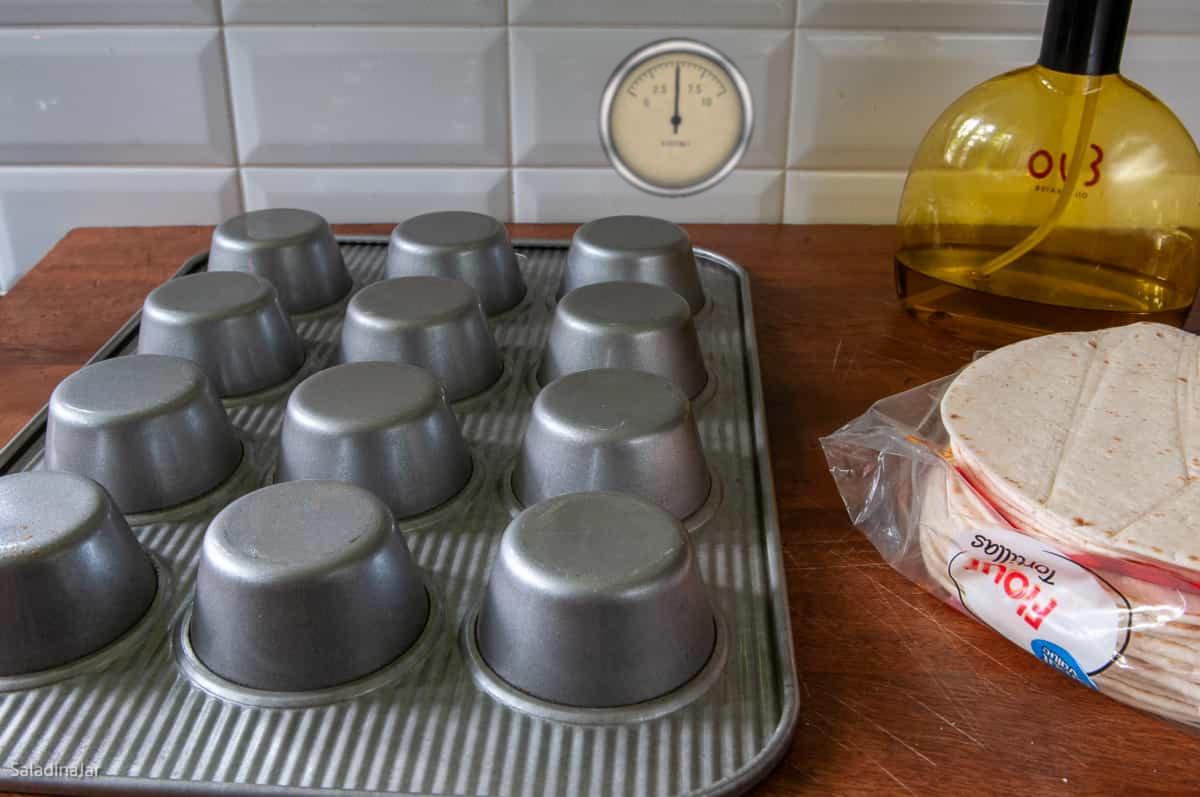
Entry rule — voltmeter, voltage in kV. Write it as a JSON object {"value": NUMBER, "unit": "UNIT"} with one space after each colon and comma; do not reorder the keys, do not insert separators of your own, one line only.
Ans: {"value": 5, "unit": "kV"}
